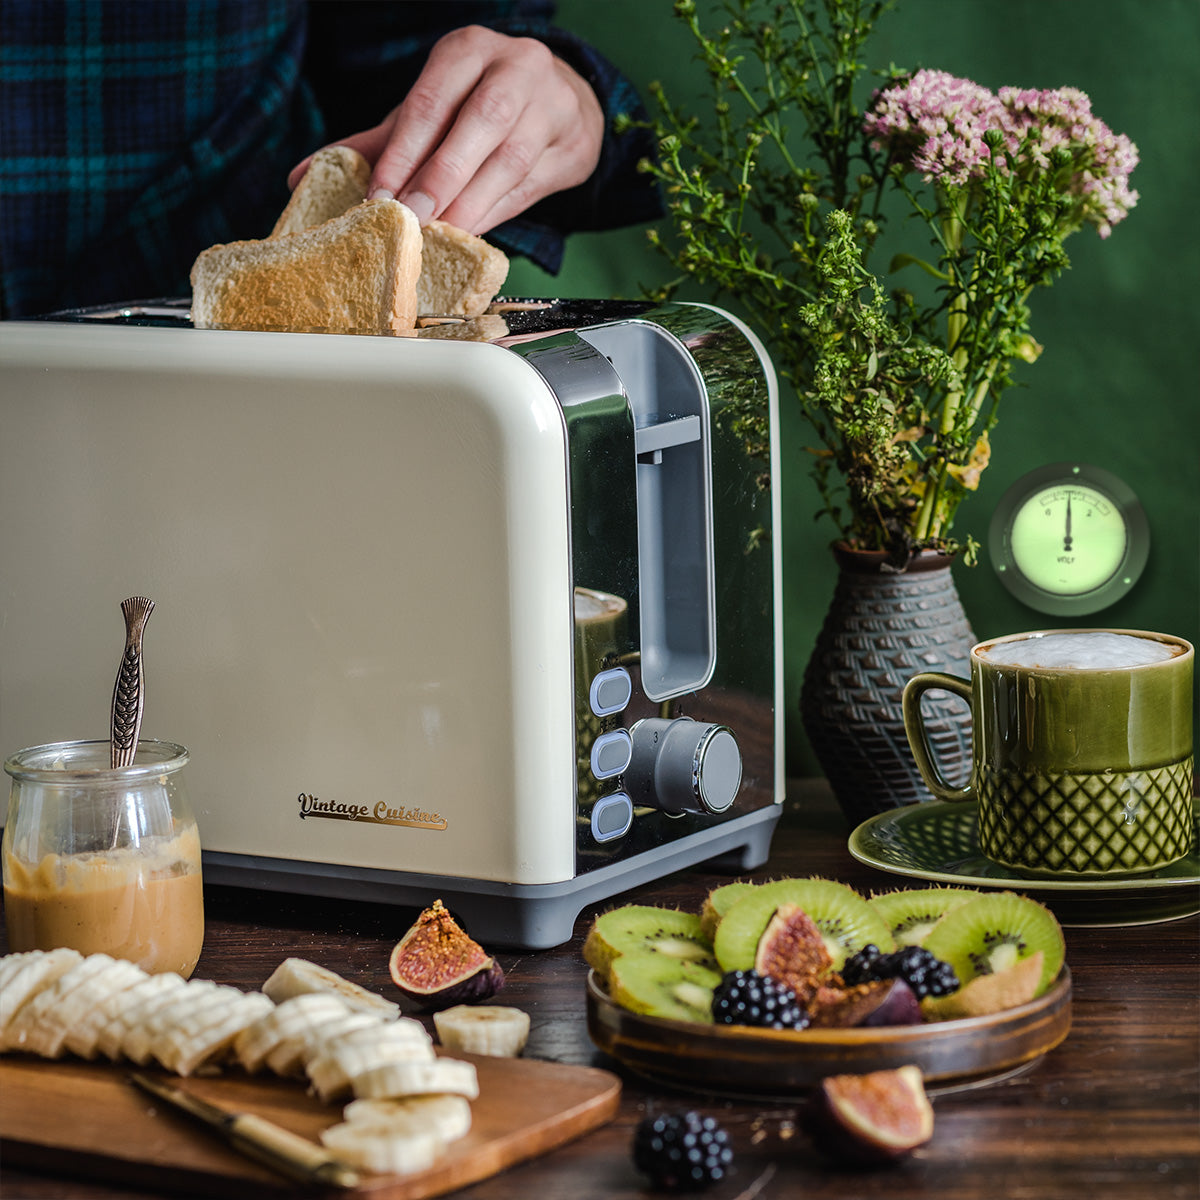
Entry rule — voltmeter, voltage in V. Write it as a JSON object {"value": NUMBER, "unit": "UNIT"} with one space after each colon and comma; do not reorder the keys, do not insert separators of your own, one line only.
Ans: {"value": 1, "unit": "V"}
